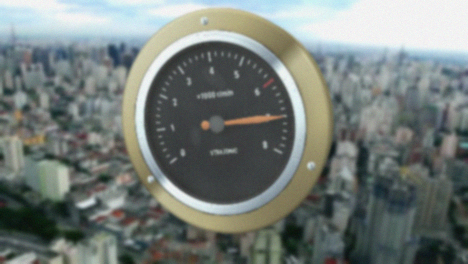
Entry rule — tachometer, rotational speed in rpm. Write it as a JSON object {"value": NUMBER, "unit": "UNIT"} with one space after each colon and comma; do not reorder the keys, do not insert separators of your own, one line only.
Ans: {"value": 7000, "unit": "rpm"}
